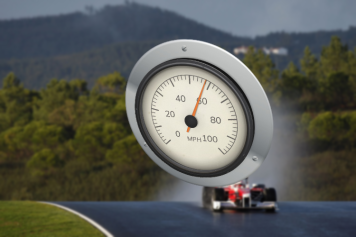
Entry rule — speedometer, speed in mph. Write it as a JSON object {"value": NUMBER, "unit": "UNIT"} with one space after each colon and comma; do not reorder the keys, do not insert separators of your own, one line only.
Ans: {"value": 58, "unit": "mph"}
